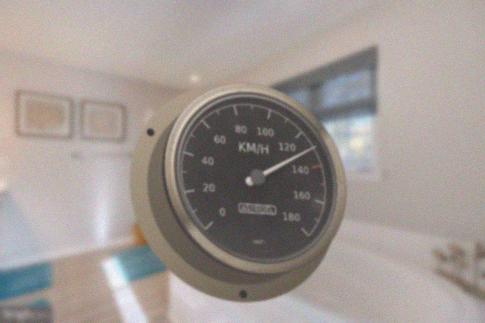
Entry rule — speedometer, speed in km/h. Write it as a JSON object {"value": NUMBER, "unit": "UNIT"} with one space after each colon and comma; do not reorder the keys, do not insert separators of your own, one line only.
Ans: {"value": 130, "unit": "km/h"}
